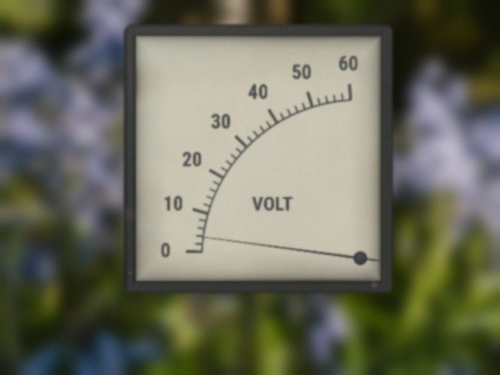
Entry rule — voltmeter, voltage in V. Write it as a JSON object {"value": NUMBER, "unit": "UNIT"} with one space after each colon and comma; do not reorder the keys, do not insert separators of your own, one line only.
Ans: {"value": 4, "unit": "V"}
